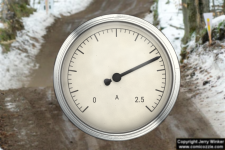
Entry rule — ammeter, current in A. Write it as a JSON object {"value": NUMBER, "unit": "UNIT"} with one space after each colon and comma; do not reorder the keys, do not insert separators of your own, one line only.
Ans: {"value": 1.85, "unit": "A"}
